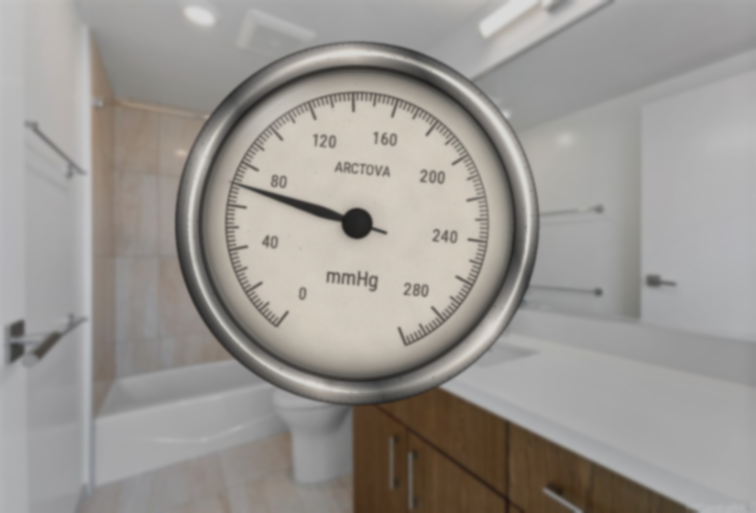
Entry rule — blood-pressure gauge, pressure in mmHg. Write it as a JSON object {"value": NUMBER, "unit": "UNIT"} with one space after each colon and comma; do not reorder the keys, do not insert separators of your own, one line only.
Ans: {"value": 70, "unit": "mmHg"}
